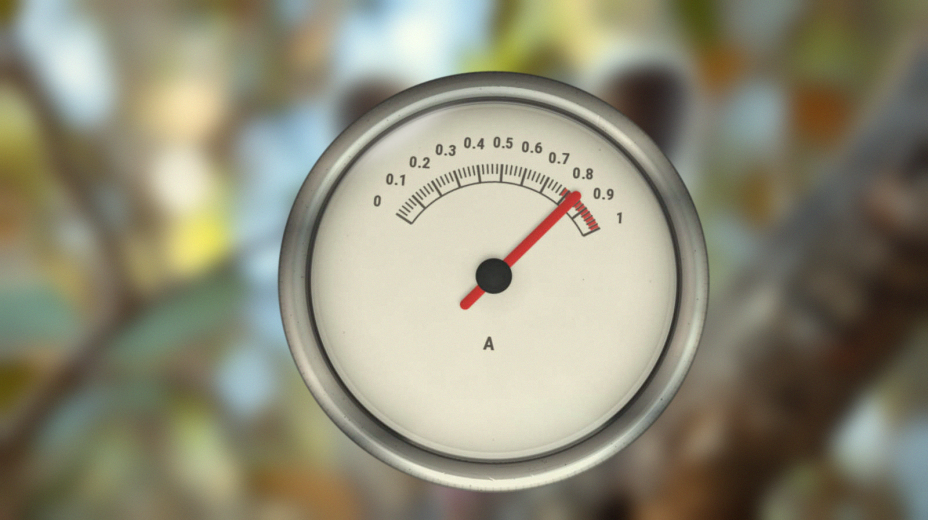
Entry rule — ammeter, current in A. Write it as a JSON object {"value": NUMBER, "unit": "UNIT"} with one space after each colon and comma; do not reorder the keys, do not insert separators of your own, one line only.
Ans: {"value": 0.84, "unit": "A"}
